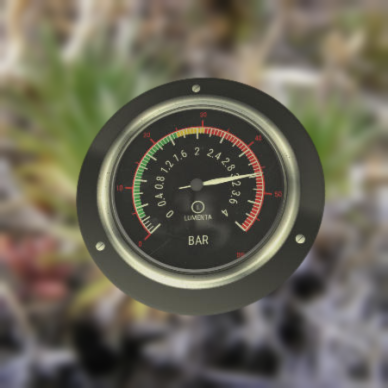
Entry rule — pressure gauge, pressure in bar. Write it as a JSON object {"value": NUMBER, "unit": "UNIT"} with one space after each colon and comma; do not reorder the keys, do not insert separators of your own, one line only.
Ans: {"value": 3.2, "unit": "bar"}
